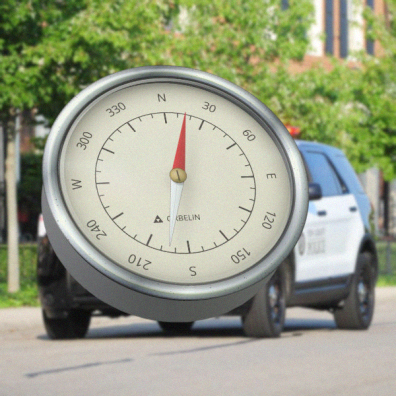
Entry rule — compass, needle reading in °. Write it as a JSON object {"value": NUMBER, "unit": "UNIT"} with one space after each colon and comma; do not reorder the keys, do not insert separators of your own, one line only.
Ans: {"value": 15, "unit": "°"}
